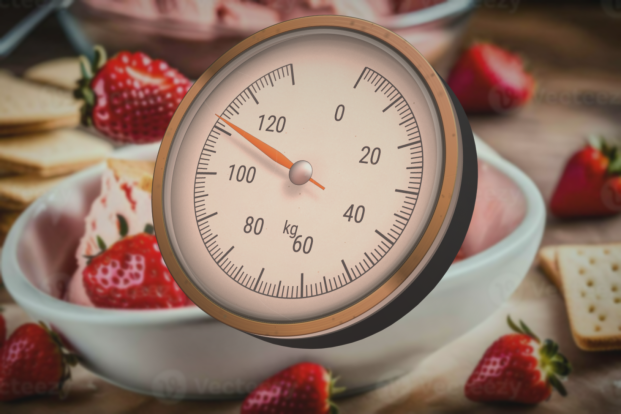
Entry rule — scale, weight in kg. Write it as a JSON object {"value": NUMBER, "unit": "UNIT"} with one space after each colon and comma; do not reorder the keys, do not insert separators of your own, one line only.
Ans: {"value": 112, "unit": "kg"}
